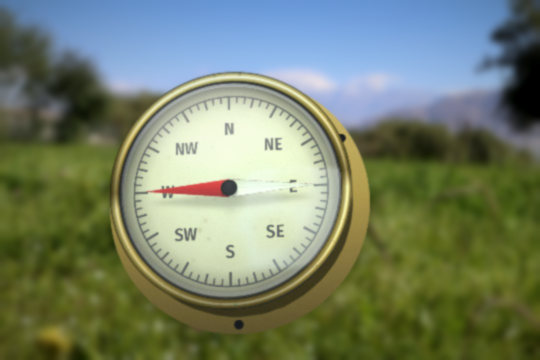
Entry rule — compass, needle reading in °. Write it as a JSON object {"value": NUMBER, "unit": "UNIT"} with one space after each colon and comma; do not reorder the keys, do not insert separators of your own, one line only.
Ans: {"value": 270, "unit": "°"}
